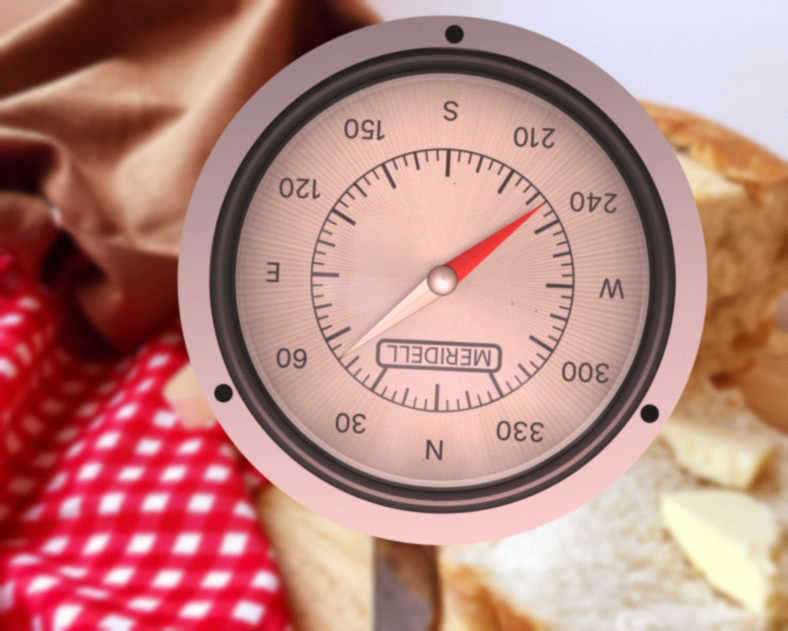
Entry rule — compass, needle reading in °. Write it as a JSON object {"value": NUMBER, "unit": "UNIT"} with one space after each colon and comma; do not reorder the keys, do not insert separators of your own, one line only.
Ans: {"value": 230, "unit": "°"}
